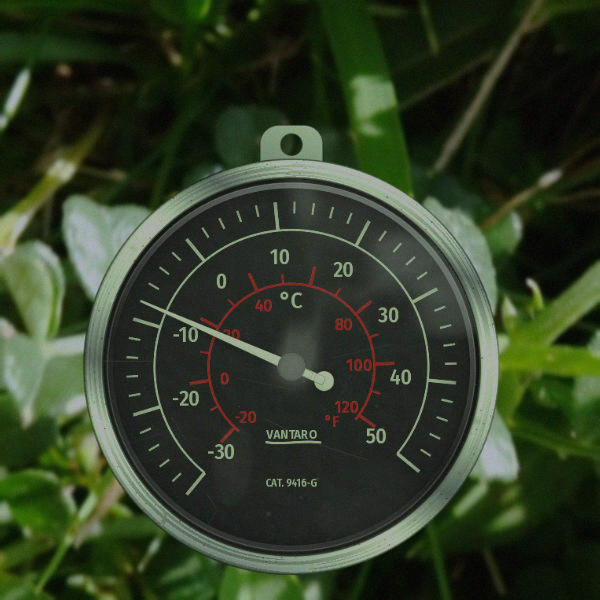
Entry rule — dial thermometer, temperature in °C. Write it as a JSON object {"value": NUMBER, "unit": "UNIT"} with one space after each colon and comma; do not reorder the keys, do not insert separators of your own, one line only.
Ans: {"value": -8, "unit": "°C"}
